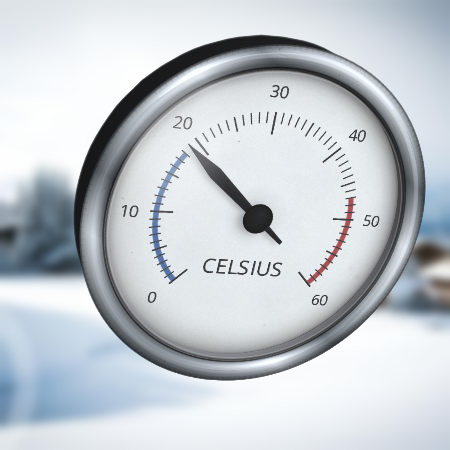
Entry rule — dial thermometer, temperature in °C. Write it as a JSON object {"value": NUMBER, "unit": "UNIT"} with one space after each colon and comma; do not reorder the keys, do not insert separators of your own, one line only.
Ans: {"value": 19, "unit": "°C"}
